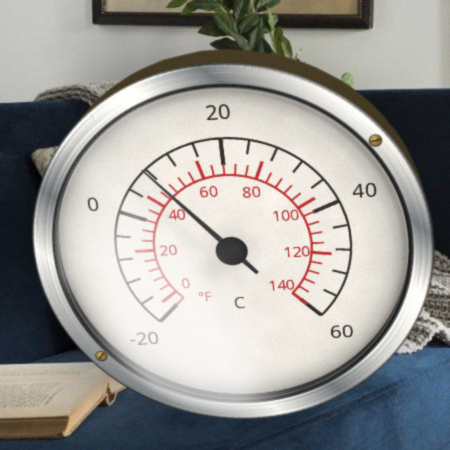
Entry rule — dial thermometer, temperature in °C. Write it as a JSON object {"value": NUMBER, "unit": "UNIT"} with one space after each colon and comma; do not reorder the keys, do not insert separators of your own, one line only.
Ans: {"value": 8, "unit": "°C"}
